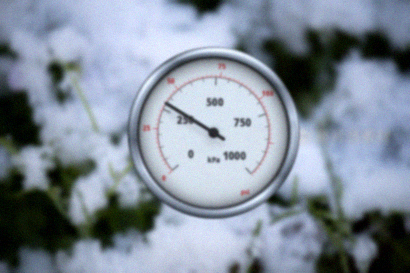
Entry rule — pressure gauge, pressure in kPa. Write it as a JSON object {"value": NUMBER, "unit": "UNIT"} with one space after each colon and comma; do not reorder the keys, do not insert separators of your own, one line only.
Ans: {"value": 275, "unit": "kPa"}
